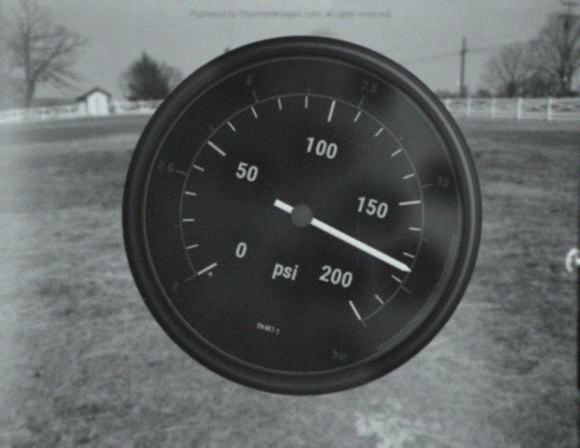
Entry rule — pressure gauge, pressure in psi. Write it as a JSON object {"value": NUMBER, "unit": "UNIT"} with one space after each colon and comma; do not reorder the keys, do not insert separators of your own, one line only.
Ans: {"value": 175, "unit": "psi"}
